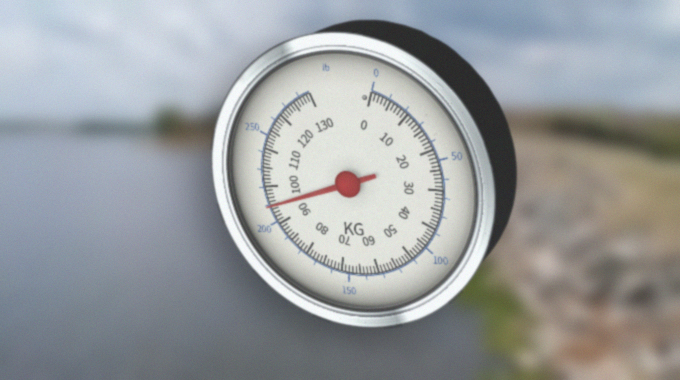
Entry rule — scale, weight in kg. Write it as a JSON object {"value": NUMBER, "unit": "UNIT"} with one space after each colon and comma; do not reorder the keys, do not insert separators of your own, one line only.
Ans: {"value": 95, "unit": "kg"}
